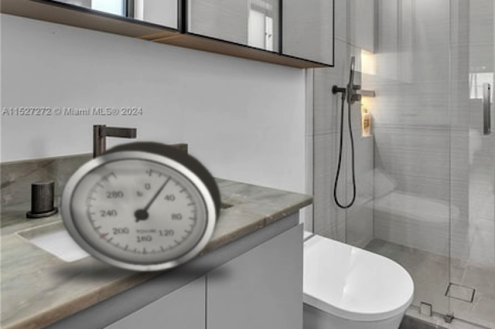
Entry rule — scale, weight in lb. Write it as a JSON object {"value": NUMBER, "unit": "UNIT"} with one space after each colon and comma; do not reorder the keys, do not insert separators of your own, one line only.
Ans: {"value": 20, "unit": "lb"}
